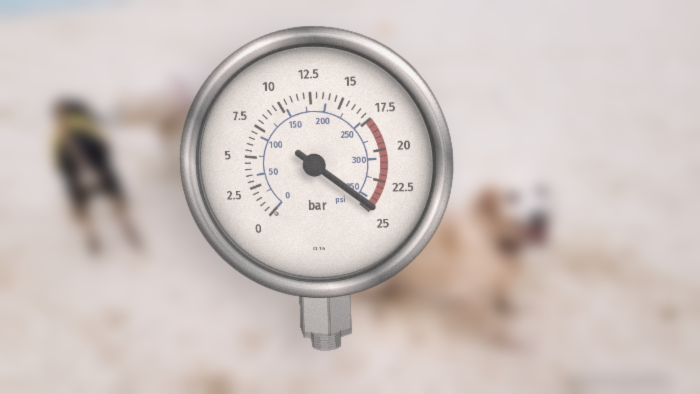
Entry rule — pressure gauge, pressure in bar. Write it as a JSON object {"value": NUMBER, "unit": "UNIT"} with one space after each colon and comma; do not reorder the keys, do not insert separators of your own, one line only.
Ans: {"value": 24.5, "unit": "bar"}
